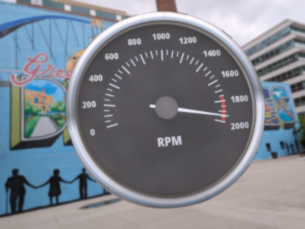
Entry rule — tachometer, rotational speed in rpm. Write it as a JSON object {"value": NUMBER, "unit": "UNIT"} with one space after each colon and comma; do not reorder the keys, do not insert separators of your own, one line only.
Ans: {"value": 1950, "unit": "rpm"}
